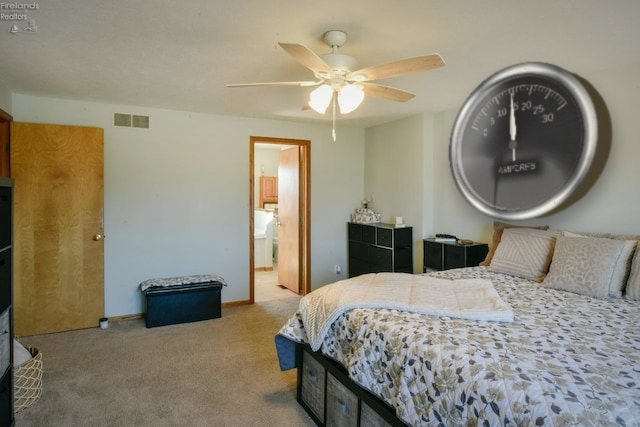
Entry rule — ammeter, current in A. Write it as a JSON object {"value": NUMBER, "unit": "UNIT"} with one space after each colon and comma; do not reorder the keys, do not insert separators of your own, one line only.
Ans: {"value": 15, "unit": "A"}
